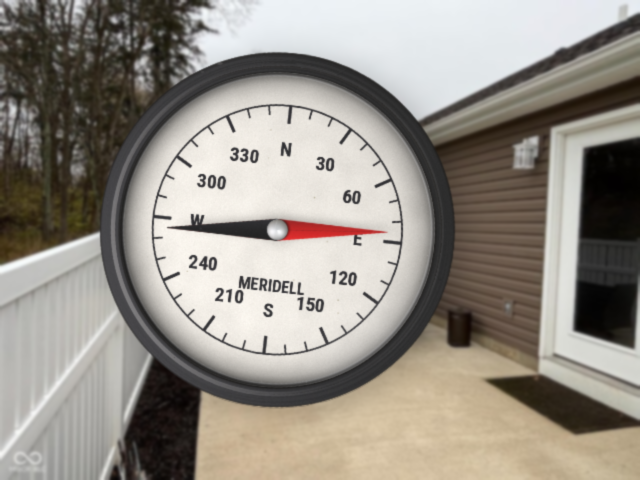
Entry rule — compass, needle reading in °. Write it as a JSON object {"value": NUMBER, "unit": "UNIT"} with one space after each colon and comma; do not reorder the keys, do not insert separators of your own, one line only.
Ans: {"value": 85, "unit": "°"}
